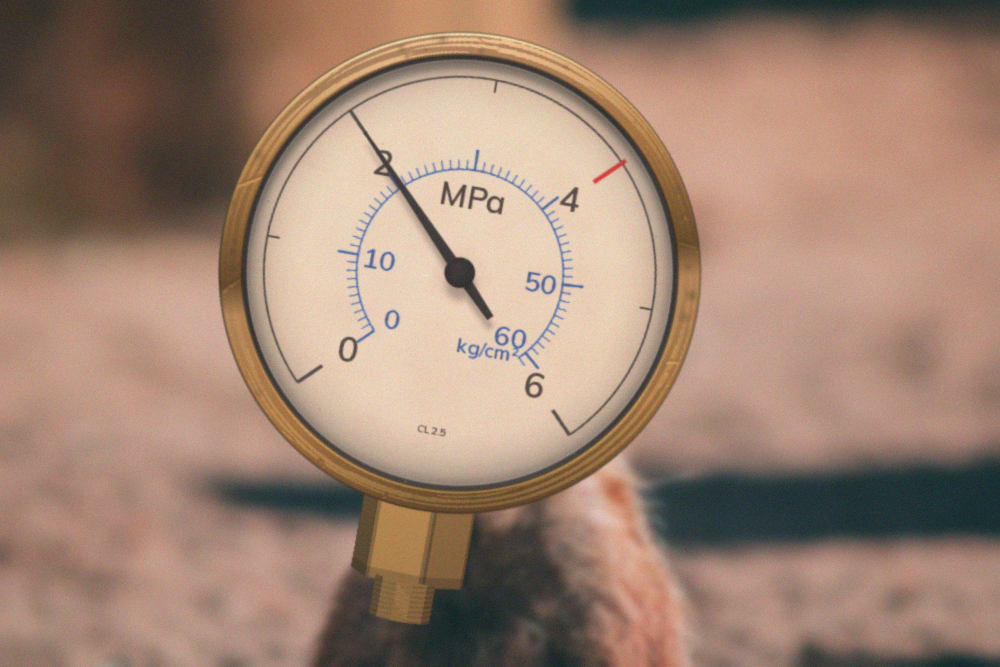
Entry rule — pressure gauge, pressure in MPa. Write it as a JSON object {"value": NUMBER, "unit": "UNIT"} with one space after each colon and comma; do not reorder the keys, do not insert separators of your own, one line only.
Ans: {"value": 2, "unit": "MPa"}
